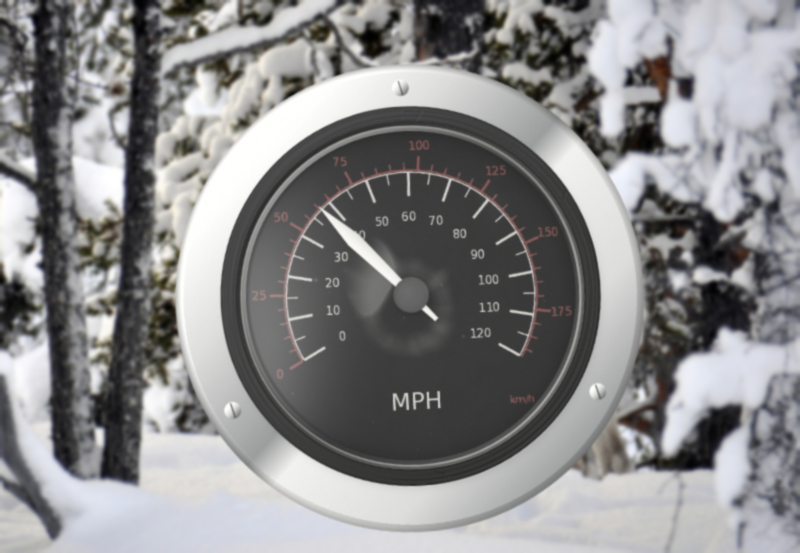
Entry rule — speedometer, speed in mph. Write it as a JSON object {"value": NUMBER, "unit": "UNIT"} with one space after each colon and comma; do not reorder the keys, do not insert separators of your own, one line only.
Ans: {"value": 37.5, "unit": "mph"}
